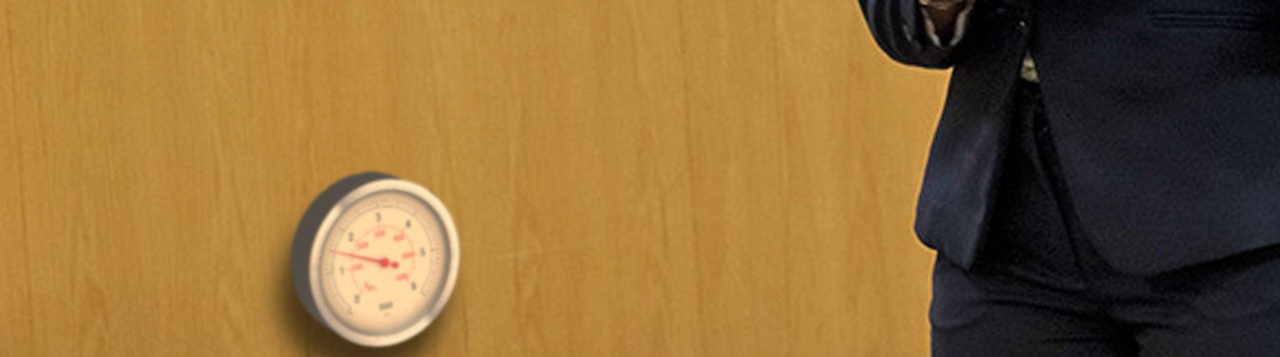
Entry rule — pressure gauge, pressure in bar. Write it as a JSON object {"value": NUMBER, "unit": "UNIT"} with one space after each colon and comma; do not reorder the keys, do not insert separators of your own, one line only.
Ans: {"value": 1.5, "unit": "bar"}
